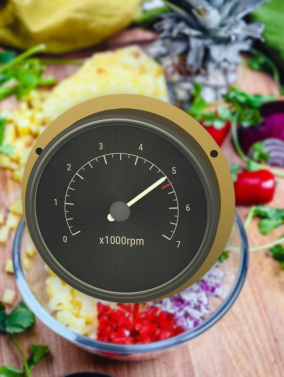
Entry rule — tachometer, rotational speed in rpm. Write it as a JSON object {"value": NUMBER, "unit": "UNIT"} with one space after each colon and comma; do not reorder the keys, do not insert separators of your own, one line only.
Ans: {"value": 5000, "unit": "rpm"}
